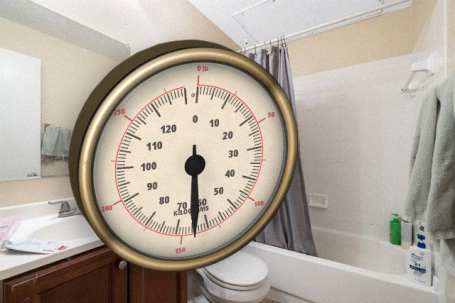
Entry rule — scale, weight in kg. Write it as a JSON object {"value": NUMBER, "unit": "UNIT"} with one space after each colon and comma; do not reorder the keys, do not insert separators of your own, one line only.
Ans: {"value": 65, "unit": "kg"}
